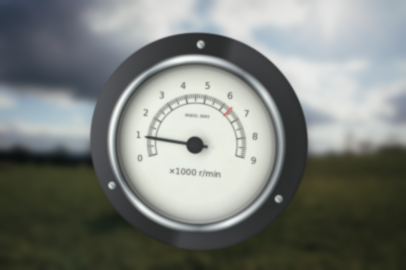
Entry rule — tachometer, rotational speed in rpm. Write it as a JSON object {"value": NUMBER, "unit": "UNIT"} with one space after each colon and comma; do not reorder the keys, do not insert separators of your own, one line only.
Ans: {"value": 1000, "unit": "rpm"}
